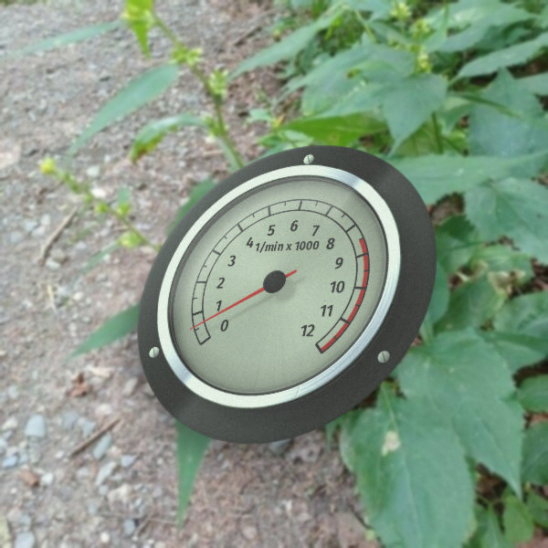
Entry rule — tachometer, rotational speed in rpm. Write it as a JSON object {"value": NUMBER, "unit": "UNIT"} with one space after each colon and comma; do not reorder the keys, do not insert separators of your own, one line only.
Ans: {"value": 500, "unit": "rpm"}
